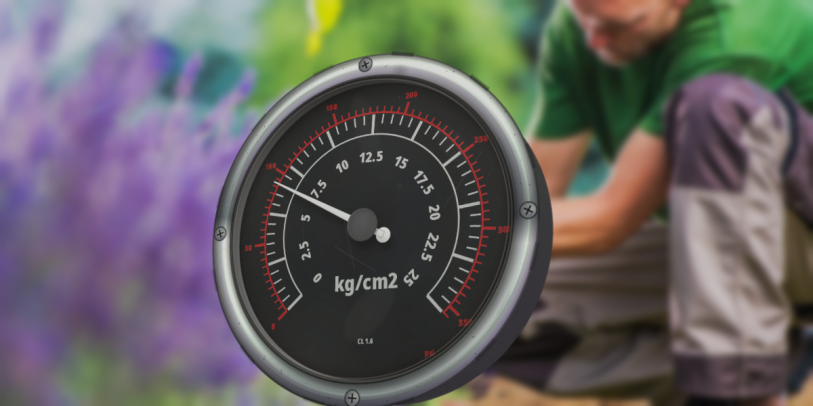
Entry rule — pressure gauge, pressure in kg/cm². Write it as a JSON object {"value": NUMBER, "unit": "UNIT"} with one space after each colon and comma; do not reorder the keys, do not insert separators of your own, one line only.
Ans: {"value": 6.5, "unit": "kg/cm²"}
